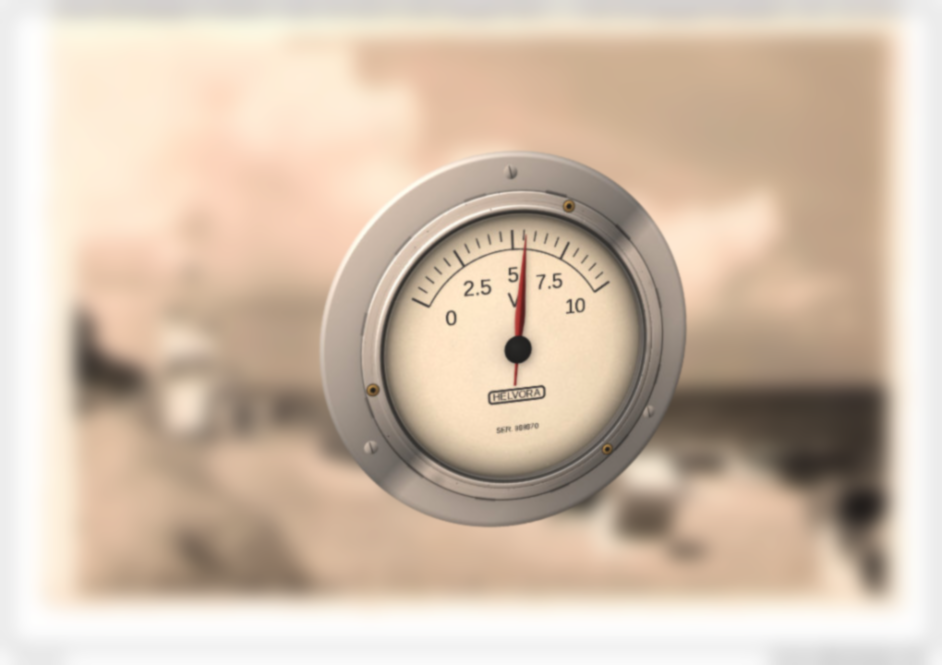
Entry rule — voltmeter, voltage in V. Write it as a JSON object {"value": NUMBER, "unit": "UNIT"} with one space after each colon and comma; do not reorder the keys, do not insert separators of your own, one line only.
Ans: {"value": 5.5, "unit": "V"}
